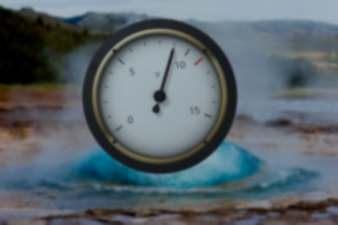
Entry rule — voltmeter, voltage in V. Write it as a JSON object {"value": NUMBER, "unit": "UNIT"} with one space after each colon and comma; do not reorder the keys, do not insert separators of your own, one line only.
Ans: {"value": 9, "unit": "V"}
